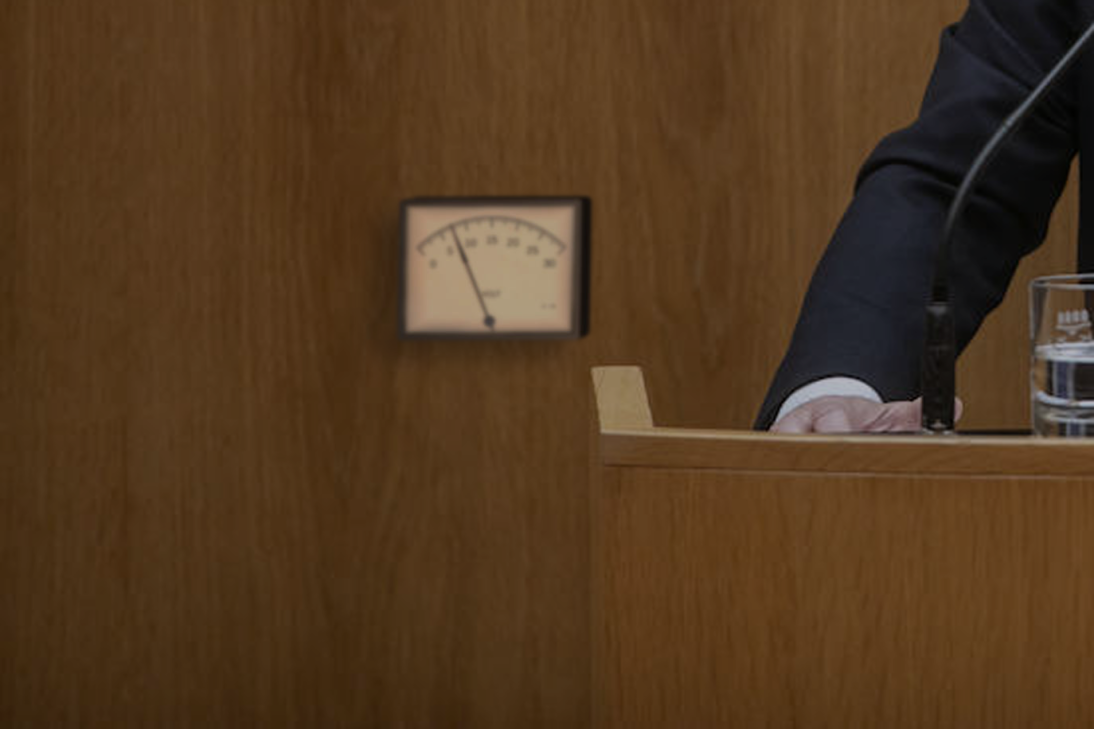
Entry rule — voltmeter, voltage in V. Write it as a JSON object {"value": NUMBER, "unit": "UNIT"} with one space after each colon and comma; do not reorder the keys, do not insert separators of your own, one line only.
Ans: {"value": 7.5, "unit": "V"}
